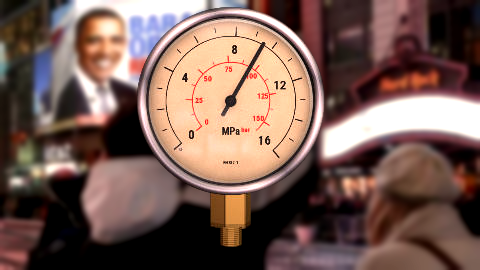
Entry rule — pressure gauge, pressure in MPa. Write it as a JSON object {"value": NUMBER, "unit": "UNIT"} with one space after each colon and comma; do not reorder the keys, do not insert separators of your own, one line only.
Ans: {"value": 9.5, "unit": "MPa"}
